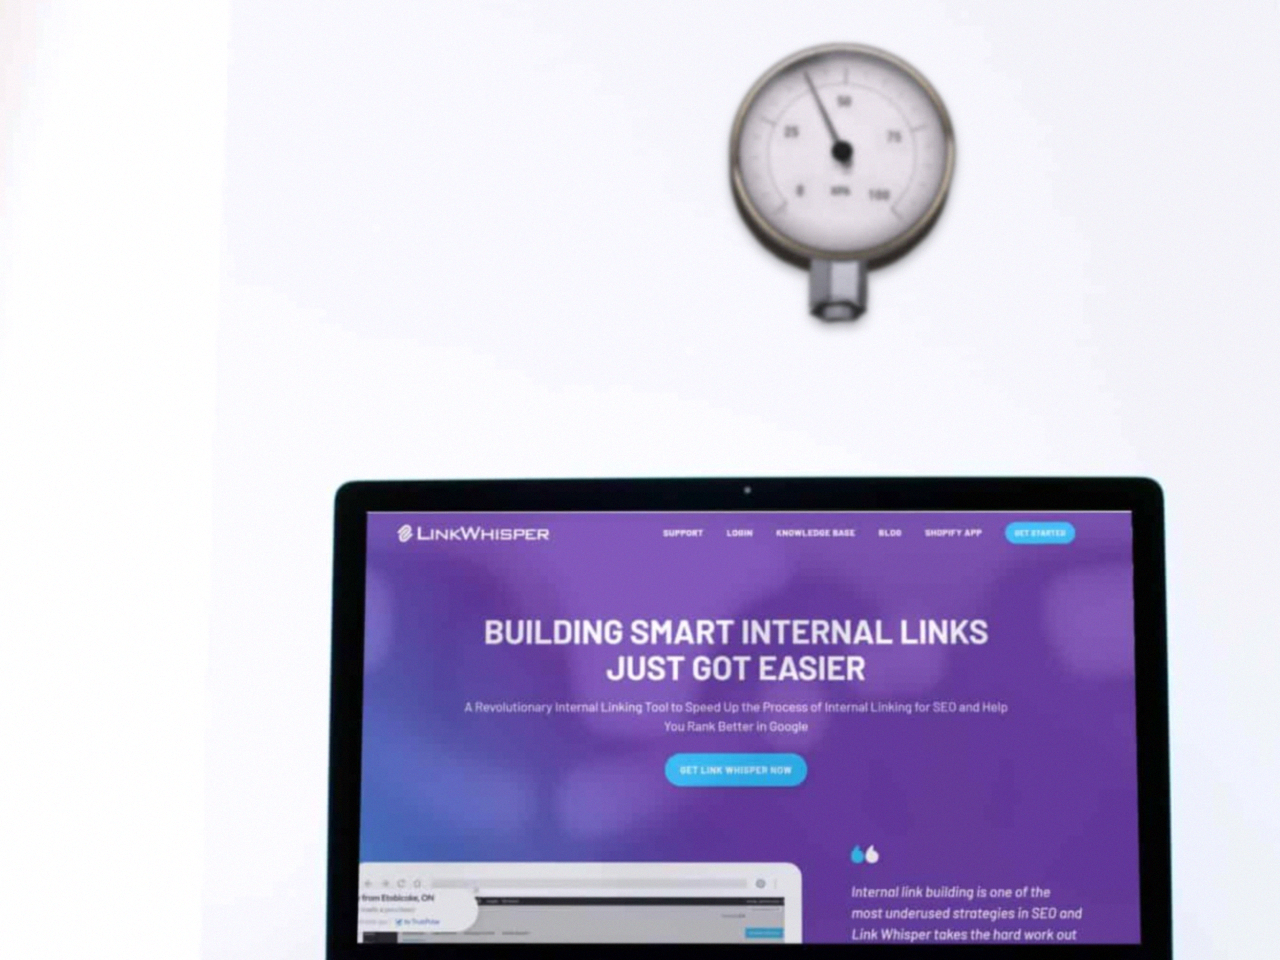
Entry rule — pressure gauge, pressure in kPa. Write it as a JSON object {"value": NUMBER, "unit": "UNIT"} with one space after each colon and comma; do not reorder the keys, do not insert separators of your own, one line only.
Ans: {"value": 40, "unit": "kPa"}
